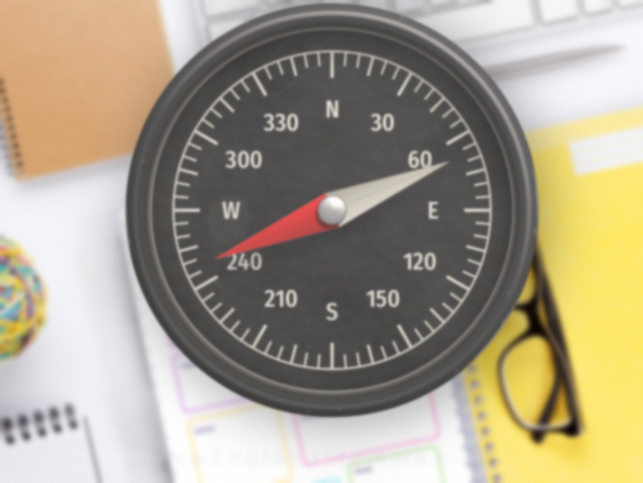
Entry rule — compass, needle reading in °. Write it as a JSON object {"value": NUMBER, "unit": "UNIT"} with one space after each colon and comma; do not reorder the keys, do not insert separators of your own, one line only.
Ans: {"value": 247.5, "unit": "°"}
